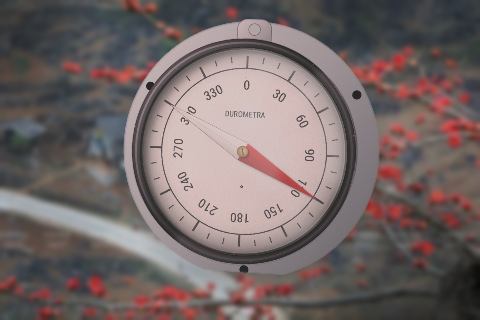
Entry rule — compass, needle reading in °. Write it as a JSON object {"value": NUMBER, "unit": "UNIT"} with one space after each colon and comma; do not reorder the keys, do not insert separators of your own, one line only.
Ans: {"value": 120, "unit": "°"}
